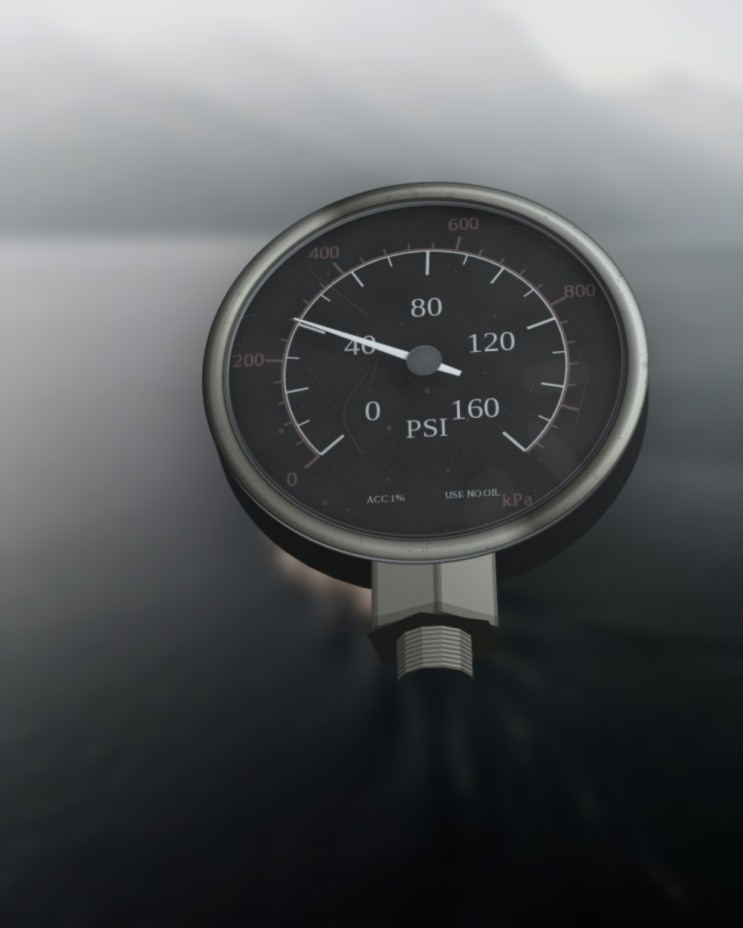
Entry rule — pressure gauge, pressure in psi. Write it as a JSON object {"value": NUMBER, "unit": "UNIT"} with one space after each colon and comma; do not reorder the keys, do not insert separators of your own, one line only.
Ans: {"value": 40, "unit": "psi"}
